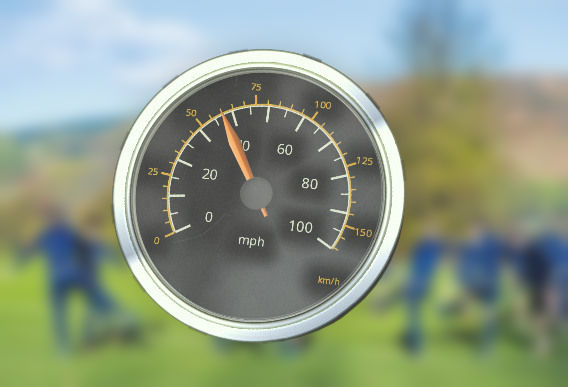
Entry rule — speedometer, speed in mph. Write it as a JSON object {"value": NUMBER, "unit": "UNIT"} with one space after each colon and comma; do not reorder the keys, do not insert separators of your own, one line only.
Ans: {"value": 37.5, "unit": "mph"}
